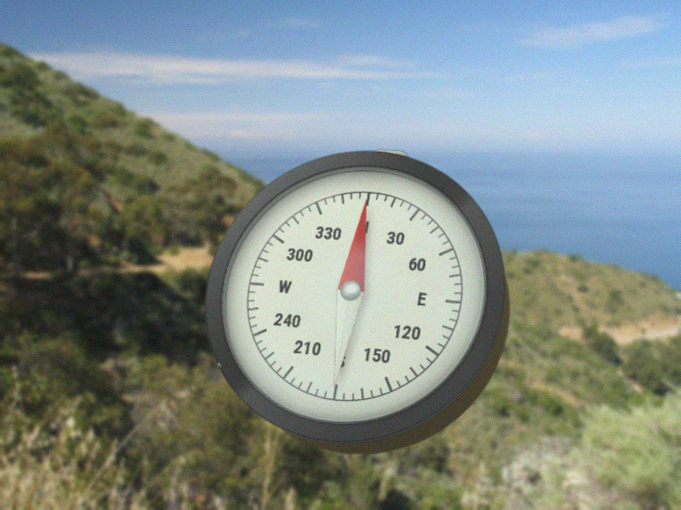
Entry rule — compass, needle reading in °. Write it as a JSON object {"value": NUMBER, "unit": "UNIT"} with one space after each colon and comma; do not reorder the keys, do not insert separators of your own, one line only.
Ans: {"value": 0, "unit": "°"}
